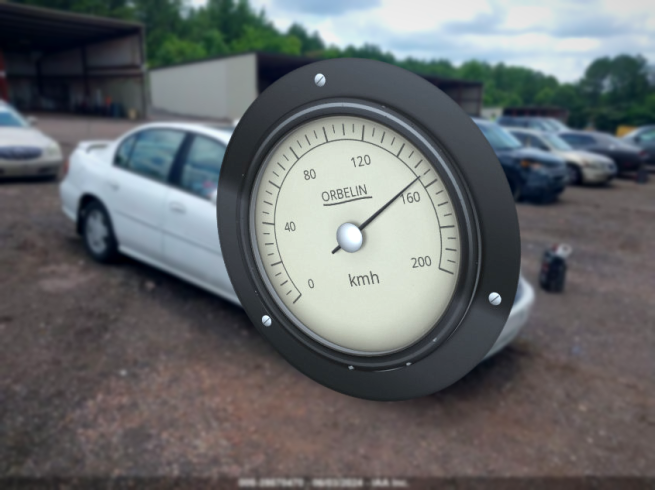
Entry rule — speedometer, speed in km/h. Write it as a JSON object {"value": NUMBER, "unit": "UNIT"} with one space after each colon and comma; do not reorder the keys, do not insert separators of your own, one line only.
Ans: {"value": 155, "unit": "km/h"}
